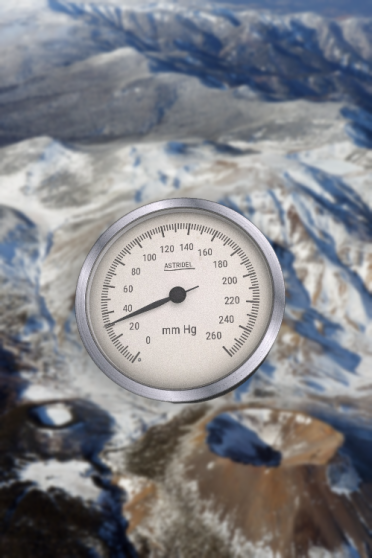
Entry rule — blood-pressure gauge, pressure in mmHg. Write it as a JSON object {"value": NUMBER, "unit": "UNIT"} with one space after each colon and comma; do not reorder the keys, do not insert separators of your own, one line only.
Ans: {"value": 30, "unit": "mmHg"}
